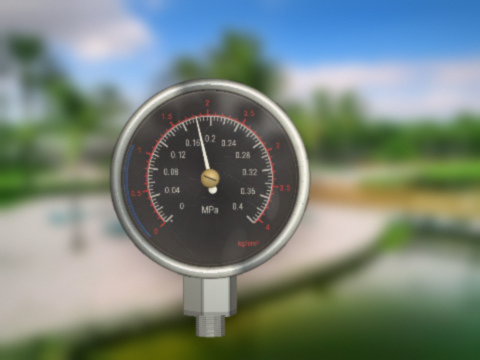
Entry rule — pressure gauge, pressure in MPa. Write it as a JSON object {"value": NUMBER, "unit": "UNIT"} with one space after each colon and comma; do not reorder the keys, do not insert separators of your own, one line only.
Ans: {"value": 0.18, "unit": "MPa"}
